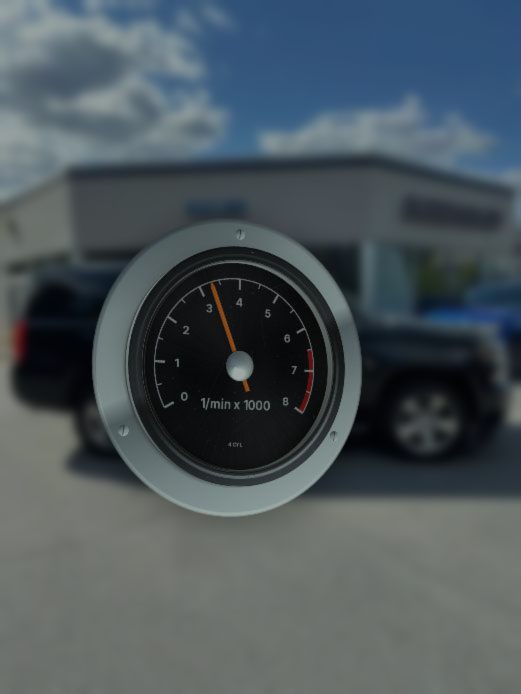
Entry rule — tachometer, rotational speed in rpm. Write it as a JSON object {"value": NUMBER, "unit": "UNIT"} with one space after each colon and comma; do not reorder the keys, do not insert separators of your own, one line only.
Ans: {"value": 3250, "unit": "rpm"}
